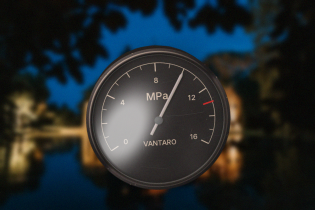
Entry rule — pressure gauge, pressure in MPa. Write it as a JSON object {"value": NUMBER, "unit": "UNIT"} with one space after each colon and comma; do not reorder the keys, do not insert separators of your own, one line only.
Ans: {"value": 10, "unit": "MPa"}
